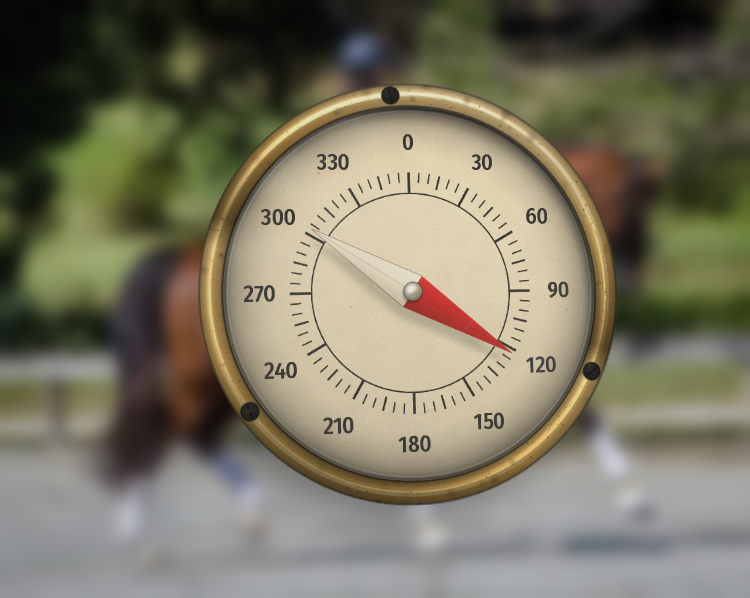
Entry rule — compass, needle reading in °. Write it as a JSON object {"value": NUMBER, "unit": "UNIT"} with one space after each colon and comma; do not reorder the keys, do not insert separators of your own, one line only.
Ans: {"value": 122.5, "unit": "°"}
